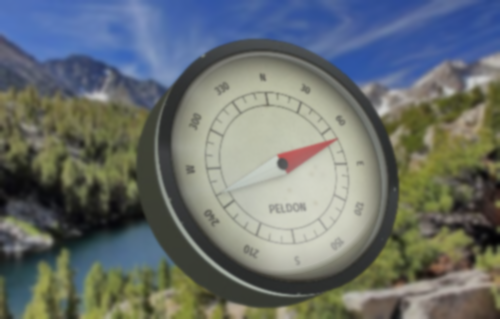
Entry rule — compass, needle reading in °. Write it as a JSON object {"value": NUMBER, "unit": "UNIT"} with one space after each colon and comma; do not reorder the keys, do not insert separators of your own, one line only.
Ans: {"value": 70, "unit": "°"}
